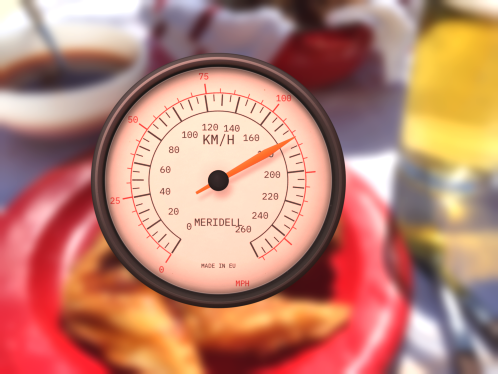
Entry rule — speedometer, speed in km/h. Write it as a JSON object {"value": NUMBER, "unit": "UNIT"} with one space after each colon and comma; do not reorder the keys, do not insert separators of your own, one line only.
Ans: {"value": 180, "unit": "km/h"}
